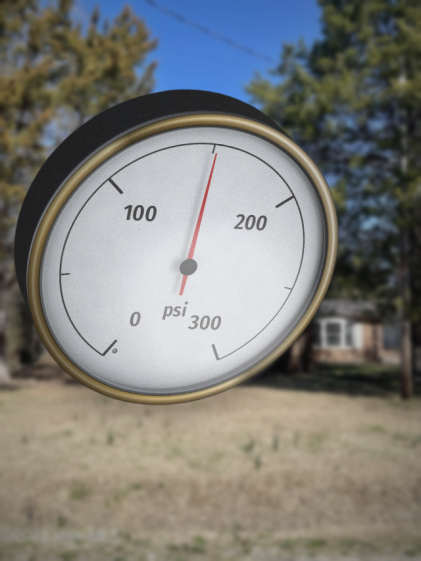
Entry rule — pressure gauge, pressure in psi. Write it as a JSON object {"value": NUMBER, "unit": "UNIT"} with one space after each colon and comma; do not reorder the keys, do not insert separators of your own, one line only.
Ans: {"value": 150, "unit": "psi"}
